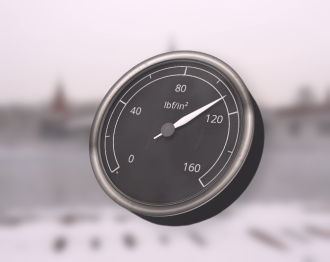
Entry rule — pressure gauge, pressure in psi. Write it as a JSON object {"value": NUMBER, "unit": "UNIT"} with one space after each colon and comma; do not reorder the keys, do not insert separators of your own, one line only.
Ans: {"value": 110, "unit": "psi"}
